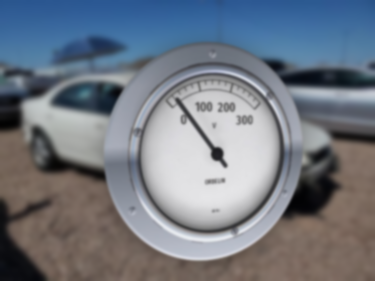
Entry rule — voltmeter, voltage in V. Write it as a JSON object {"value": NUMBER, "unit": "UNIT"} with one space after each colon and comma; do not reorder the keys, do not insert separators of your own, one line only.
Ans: {"value": 20, "unit": "V"}
